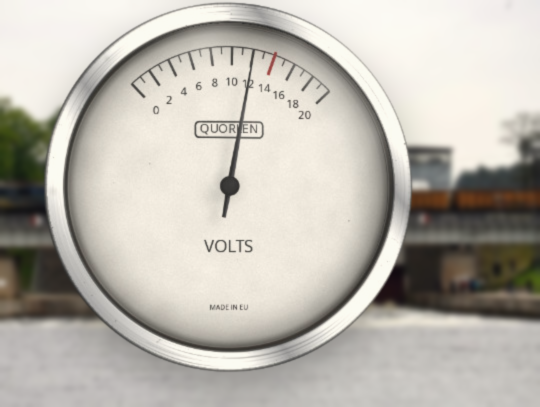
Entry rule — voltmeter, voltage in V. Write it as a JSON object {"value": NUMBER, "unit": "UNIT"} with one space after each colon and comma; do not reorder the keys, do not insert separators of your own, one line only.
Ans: {"value": 12, "unit": "V"}
